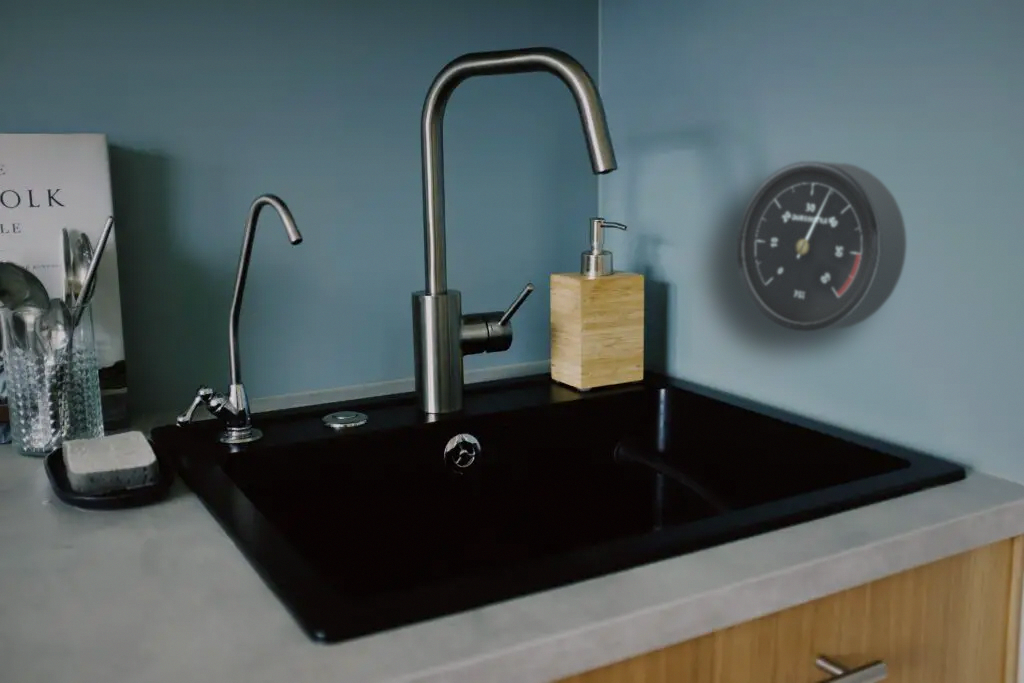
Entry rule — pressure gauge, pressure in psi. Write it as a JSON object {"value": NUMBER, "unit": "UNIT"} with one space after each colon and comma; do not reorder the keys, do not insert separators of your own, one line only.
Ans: {"value": 35, "unit": "psi"}
